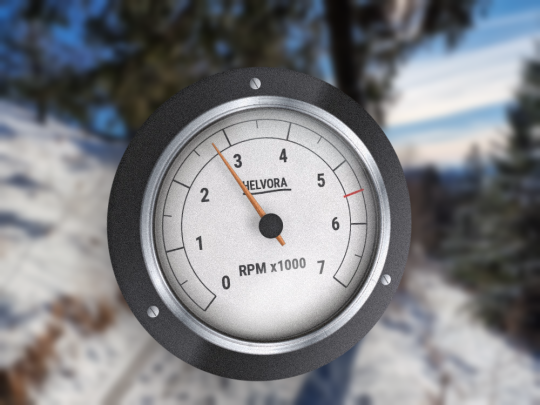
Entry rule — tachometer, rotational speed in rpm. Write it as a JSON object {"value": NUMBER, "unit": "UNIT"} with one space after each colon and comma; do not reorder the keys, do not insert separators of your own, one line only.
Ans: {"value": 2750, "unit": "rpm"}
